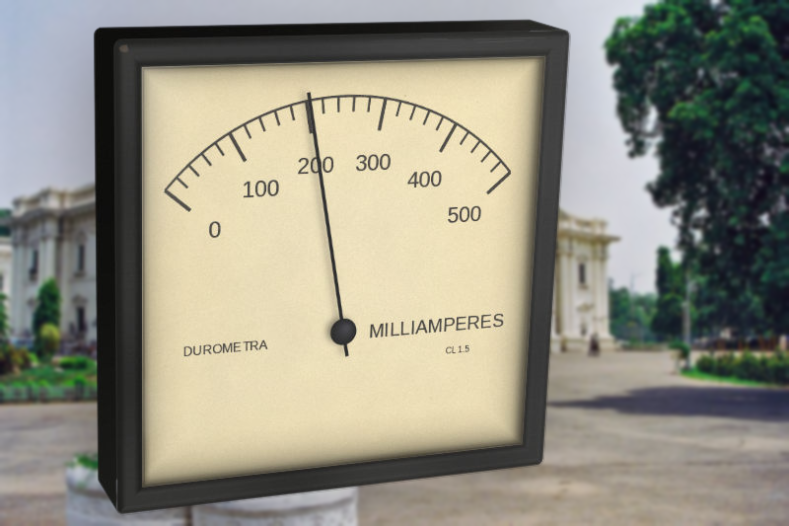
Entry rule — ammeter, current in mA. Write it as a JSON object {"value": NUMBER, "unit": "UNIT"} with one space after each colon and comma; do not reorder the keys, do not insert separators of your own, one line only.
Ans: {"value": 200, "unit": "mA"}
